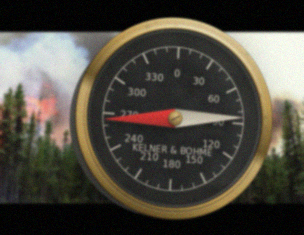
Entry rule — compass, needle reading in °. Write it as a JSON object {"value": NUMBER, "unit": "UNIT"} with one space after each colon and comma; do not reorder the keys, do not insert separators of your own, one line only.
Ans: {"value": 265, "unit": "°"}
